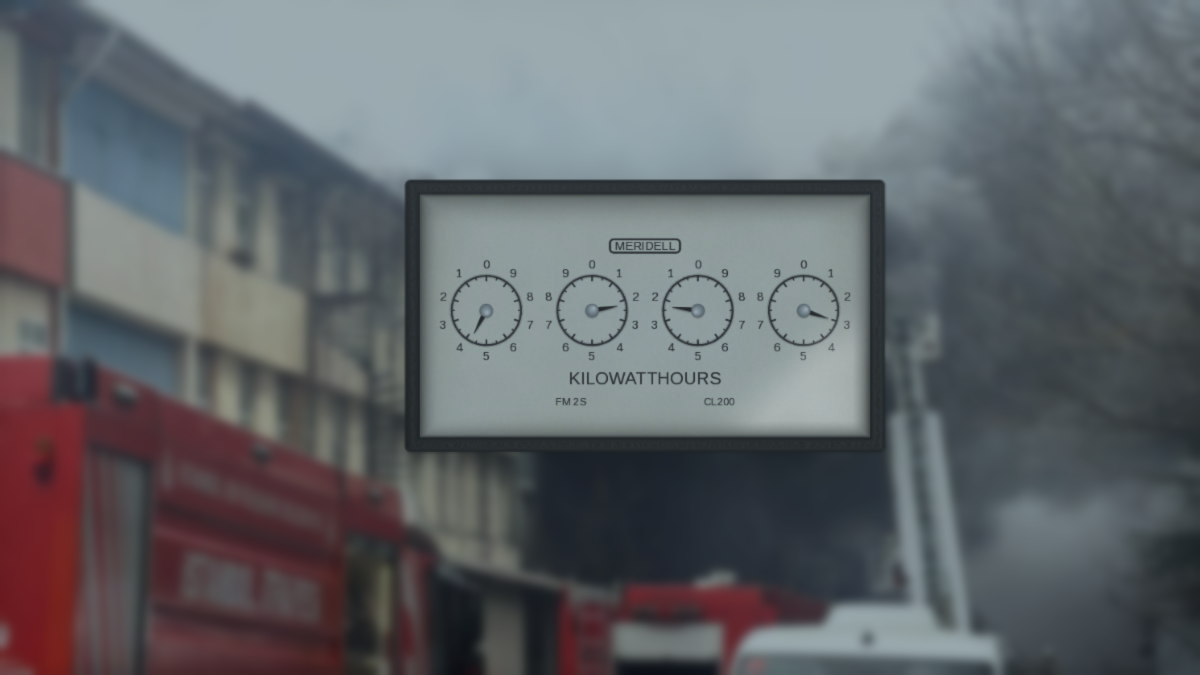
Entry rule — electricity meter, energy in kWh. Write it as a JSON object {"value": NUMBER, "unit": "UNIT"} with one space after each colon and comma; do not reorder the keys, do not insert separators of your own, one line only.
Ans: {"value": 4223, "unit": "kWh"}
